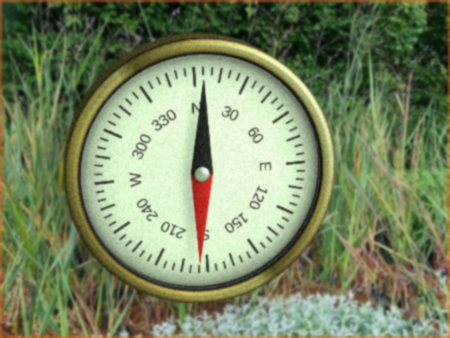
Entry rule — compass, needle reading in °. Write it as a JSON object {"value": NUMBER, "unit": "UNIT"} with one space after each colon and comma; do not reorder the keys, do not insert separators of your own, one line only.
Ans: {"value": 185, "unit": "°"}
